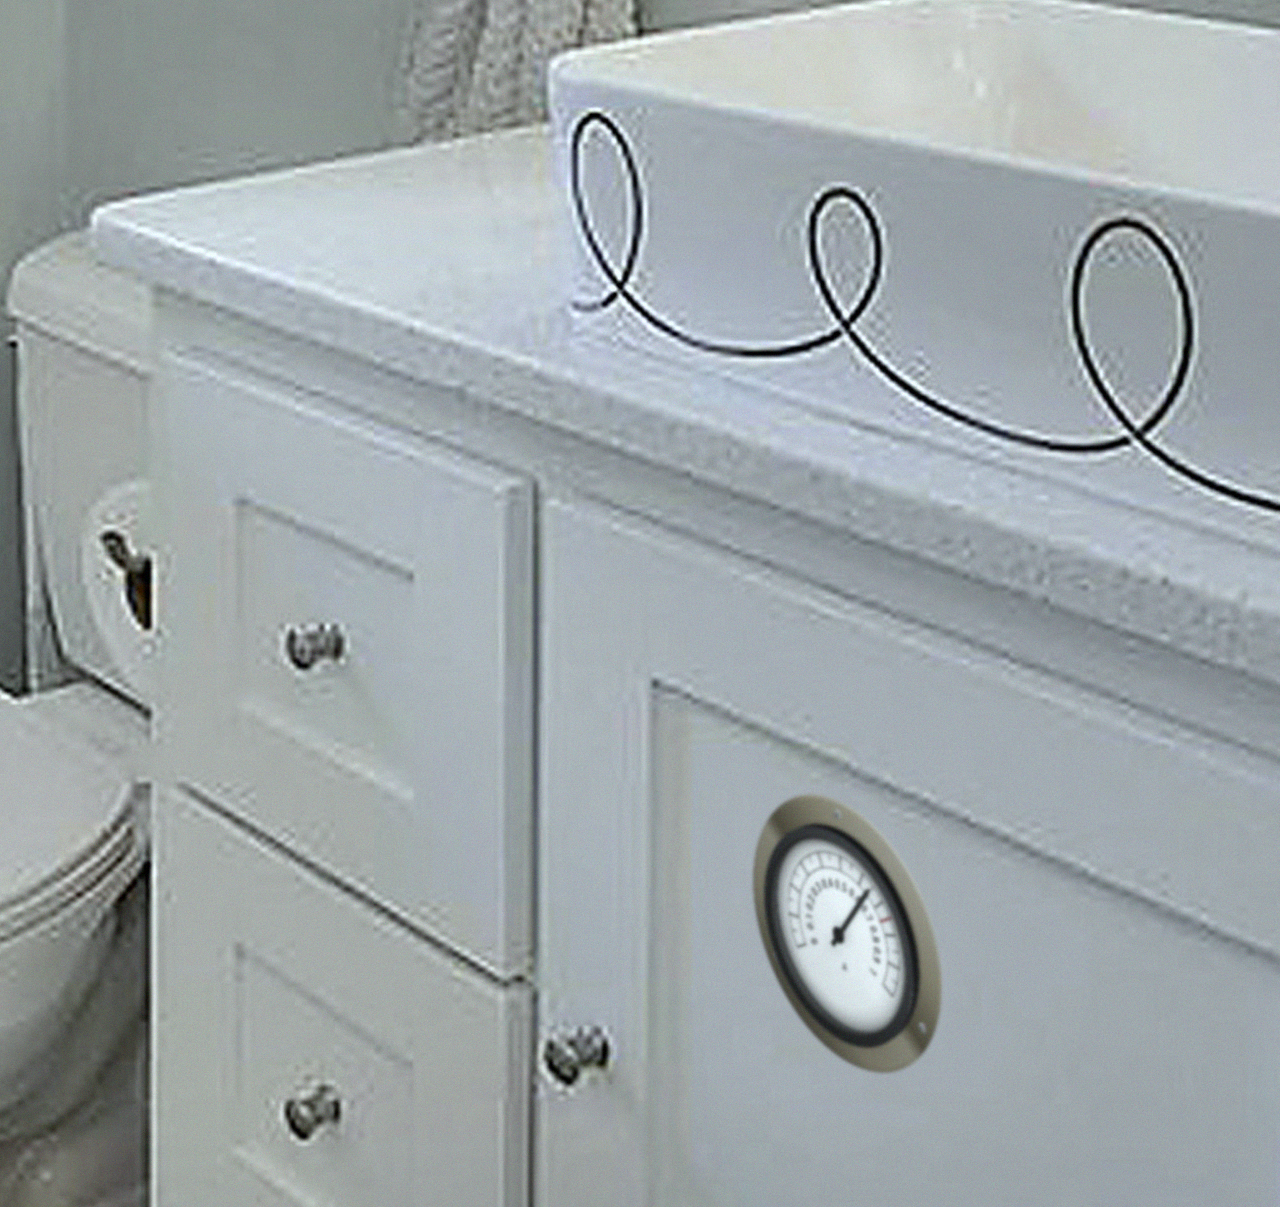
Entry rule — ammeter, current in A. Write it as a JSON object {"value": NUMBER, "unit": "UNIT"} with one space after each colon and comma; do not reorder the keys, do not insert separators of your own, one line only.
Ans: {"value": 0.65, "unit": "A"}
